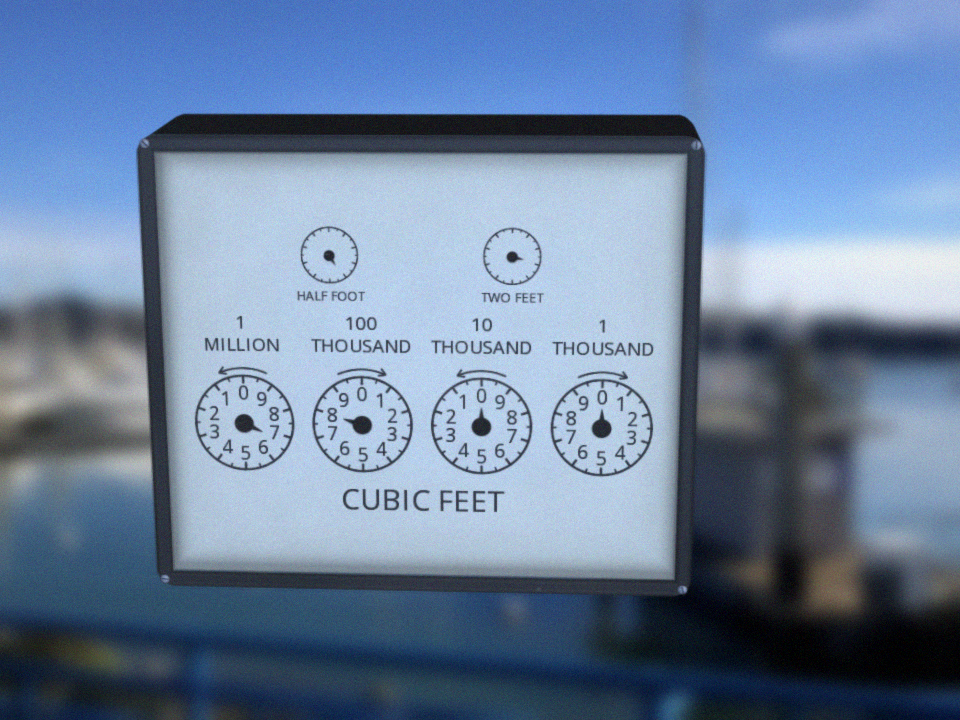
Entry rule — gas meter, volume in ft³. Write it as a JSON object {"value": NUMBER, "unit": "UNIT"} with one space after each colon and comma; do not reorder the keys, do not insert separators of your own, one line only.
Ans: {"value": 680000, "unit": "ft³"}
